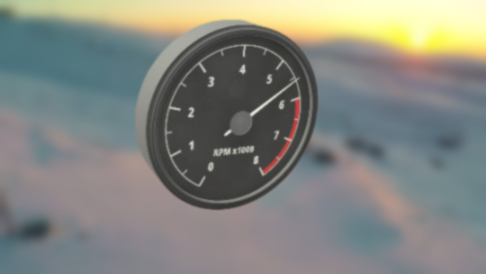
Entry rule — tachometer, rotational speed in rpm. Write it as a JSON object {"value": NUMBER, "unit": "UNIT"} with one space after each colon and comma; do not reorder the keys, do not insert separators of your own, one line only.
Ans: {"value": 5500, "unit": "rpm"}
